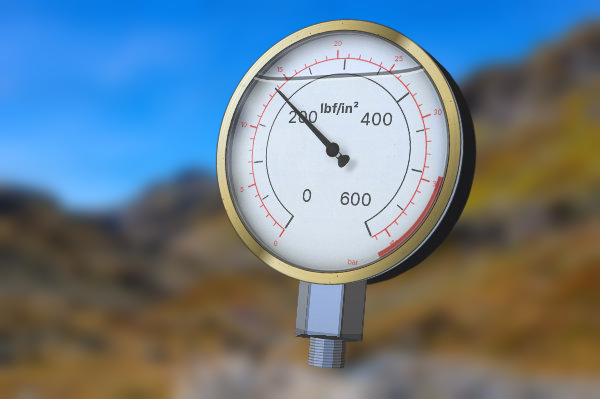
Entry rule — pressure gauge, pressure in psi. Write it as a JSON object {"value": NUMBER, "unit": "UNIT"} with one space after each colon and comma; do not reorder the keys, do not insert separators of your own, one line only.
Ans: {"value": 200, "unit": "psi"}
